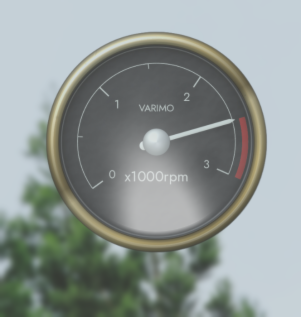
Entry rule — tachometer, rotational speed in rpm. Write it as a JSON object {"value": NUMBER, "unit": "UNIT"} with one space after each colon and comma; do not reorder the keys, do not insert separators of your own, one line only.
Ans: {"value": 2500, "unit": "rpm"}
